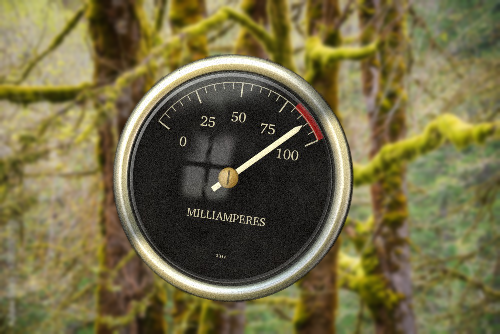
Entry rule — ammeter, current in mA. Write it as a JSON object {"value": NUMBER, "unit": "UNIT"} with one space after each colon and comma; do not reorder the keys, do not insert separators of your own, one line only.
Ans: {"value": 90, "unit": "mA"}
